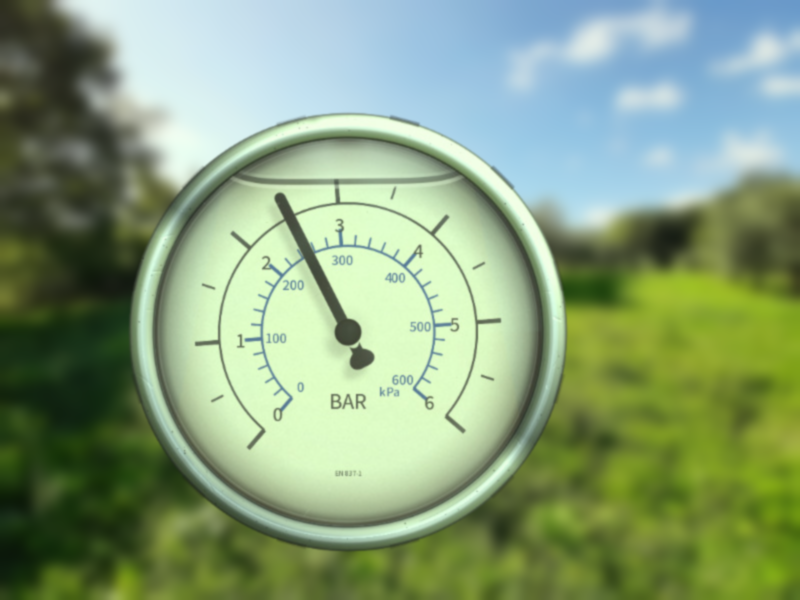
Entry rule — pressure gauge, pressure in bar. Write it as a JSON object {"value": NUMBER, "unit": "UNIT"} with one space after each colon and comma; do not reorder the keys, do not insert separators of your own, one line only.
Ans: {"value": 2.5, "unit": "bar"}
